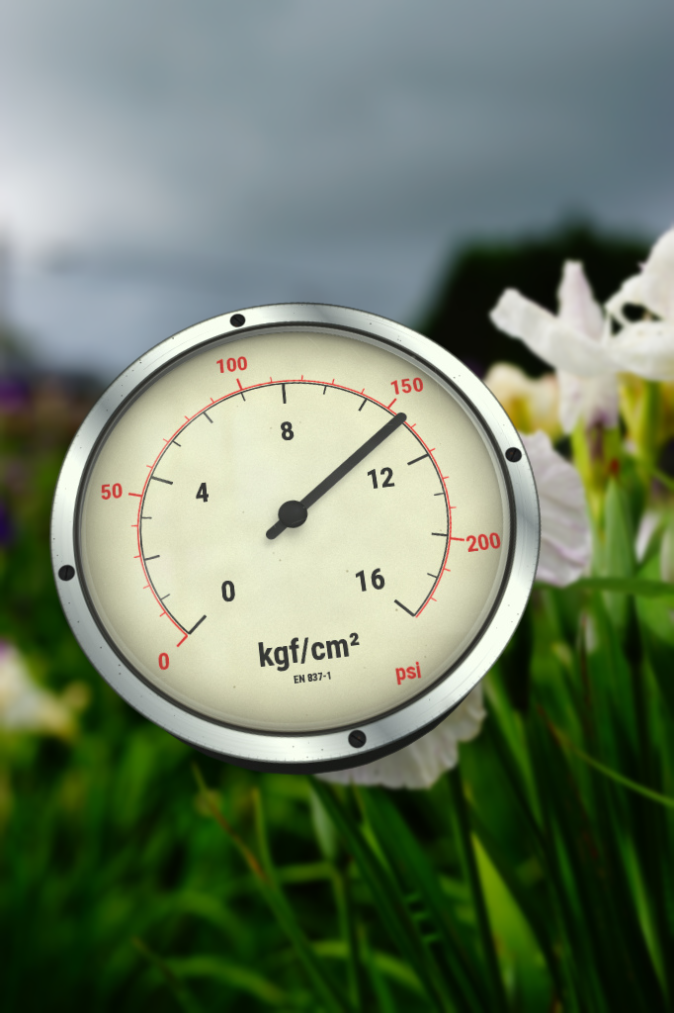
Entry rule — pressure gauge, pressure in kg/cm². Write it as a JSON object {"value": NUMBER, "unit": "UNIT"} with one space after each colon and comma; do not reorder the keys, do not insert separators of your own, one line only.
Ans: {"value": 11, "unit": "kg/cm²"}
